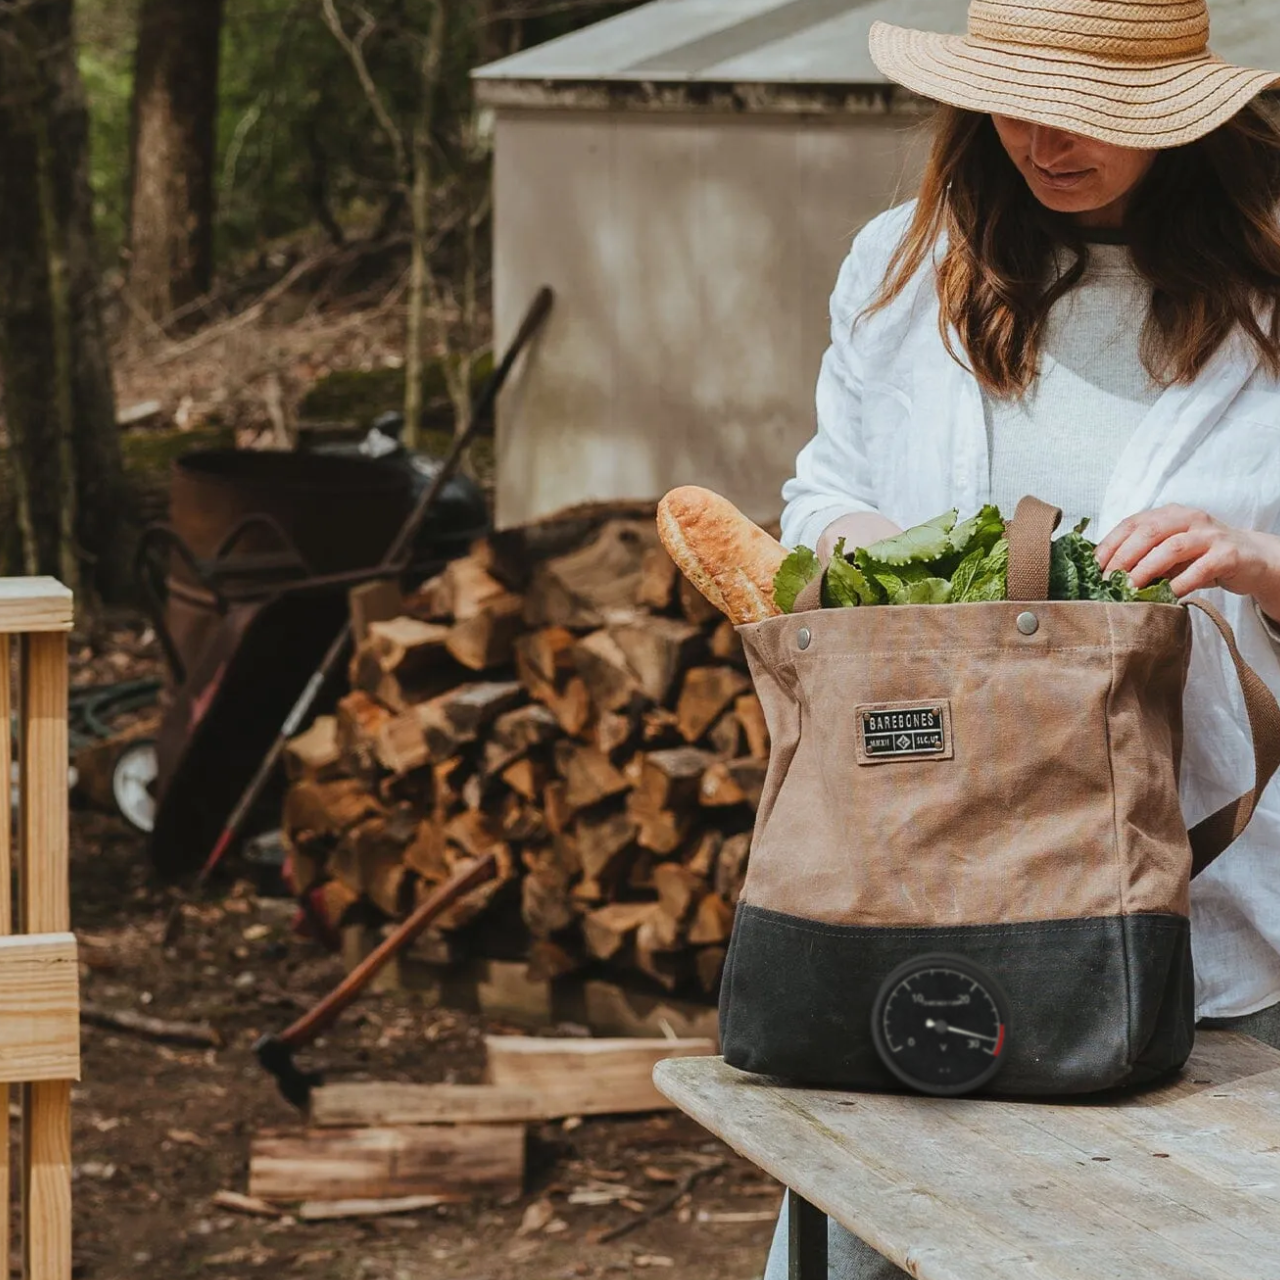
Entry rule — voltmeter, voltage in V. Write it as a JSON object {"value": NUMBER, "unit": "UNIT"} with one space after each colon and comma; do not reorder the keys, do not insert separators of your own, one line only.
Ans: {"value": 28, "unit": "V"}
